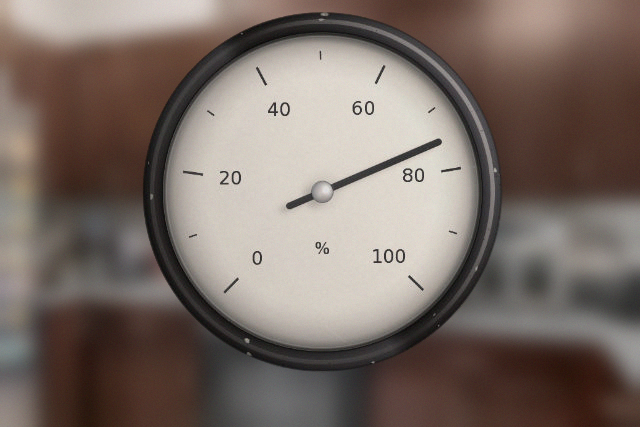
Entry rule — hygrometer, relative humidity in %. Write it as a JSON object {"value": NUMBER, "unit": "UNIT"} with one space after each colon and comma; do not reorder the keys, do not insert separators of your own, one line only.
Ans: {"value": 75, "unit": "%"}
